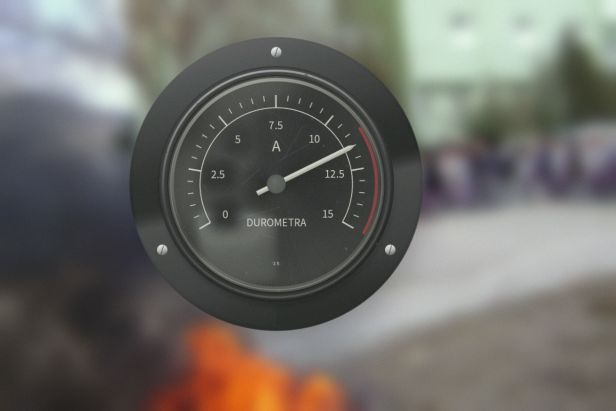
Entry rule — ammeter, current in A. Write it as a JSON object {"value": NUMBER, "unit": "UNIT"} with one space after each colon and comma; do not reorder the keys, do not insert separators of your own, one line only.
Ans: {"value": 11.5, "unit": "A"}
